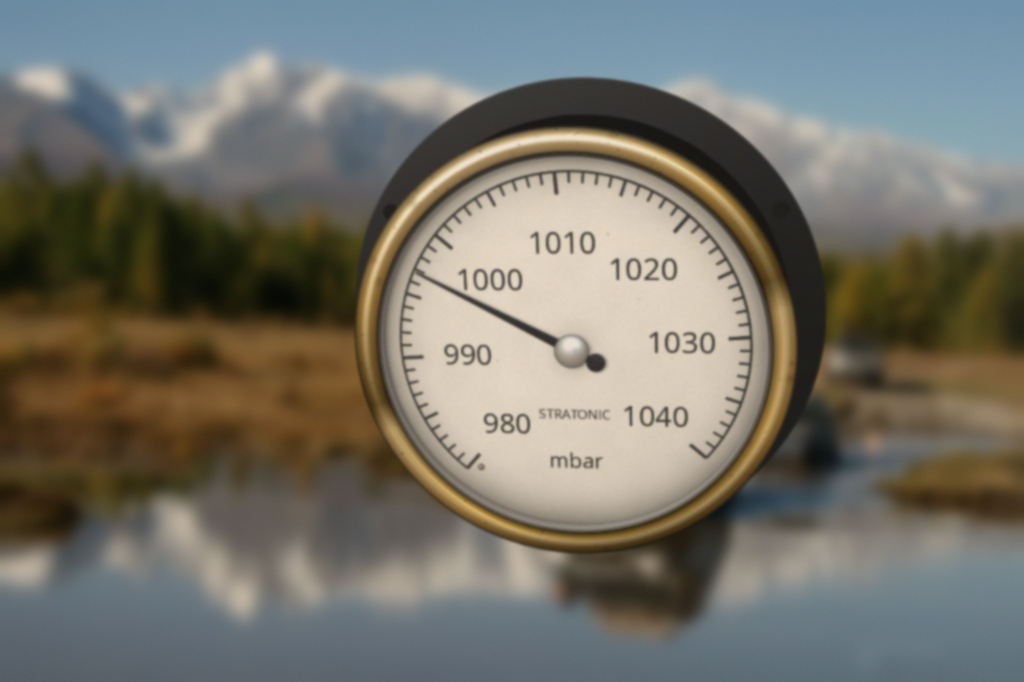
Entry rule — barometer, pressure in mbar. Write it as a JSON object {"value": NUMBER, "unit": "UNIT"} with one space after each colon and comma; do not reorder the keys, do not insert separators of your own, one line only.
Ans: {"value": 997, "unit": "mbar"}
